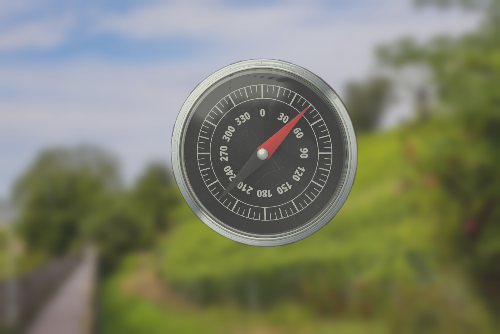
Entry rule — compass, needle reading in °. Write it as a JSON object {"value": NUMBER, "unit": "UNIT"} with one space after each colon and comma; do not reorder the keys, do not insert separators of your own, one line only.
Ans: {"value": 45, "unit": "°"}
